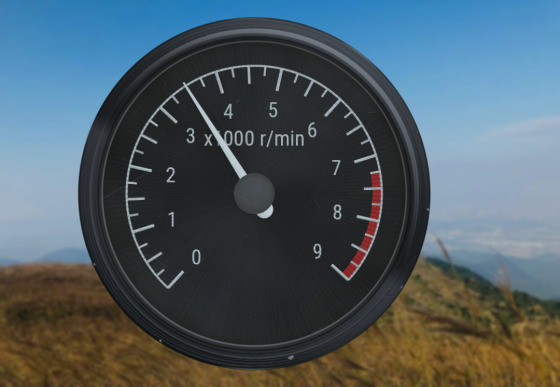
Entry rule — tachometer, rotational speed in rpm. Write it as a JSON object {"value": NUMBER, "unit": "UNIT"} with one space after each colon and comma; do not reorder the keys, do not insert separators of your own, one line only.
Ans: {"value": 3500, "unit": "rpm"}
